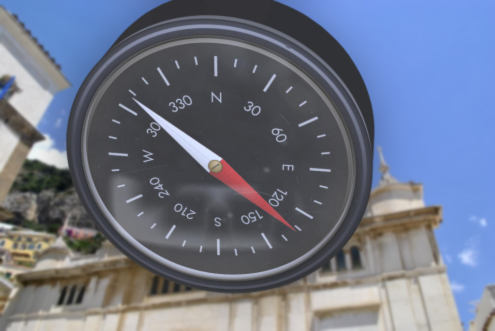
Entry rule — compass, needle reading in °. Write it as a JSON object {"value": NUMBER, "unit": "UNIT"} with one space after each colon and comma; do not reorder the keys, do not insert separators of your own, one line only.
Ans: {"value": 130, "unit": "°"}
